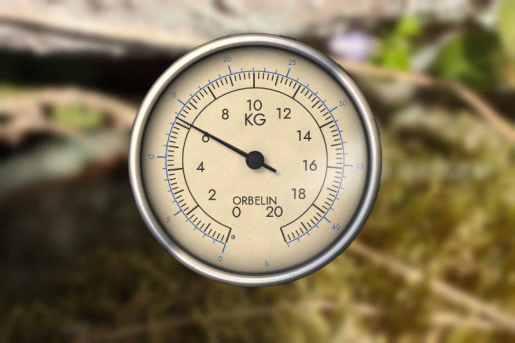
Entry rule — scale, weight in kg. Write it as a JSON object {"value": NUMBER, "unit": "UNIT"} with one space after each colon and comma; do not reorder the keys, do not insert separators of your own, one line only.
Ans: {"value": 6.2, "unit": "kg"}
